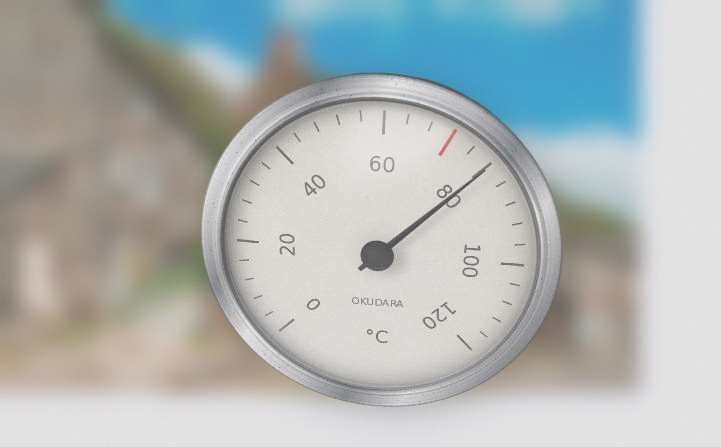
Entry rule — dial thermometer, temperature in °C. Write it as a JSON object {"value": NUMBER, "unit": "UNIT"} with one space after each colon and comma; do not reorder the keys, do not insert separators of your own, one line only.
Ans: {"value": 80, "unit": "°C"}
